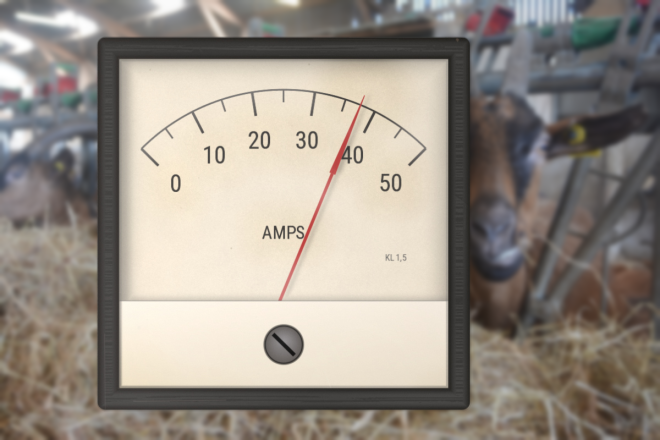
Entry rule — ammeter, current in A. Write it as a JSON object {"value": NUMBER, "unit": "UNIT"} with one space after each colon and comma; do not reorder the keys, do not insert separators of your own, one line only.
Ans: {"value": 37.5, "unit": "A"}
